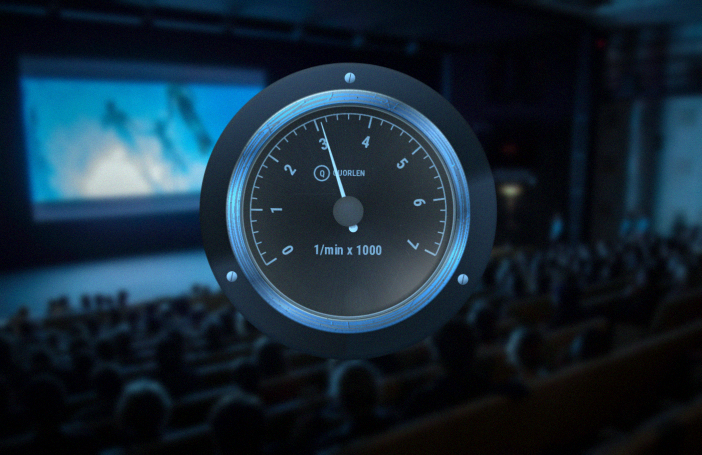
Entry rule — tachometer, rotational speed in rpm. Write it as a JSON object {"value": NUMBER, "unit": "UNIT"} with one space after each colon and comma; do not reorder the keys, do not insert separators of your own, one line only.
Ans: {"value": 3100, "unit": "rpm"}
